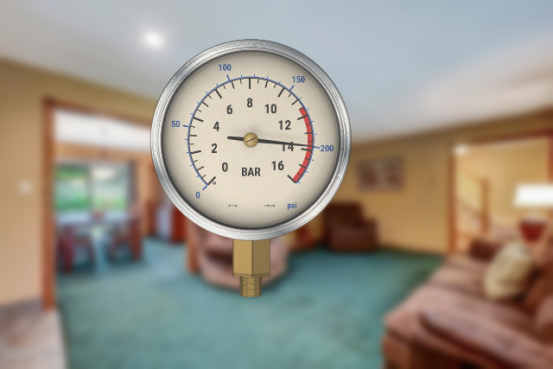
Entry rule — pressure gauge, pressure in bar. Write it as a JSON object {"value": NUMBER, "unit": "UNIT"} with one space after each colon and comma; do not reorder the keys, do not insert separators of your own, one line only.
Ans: {"value": 13.75, "unit": "bar"}
